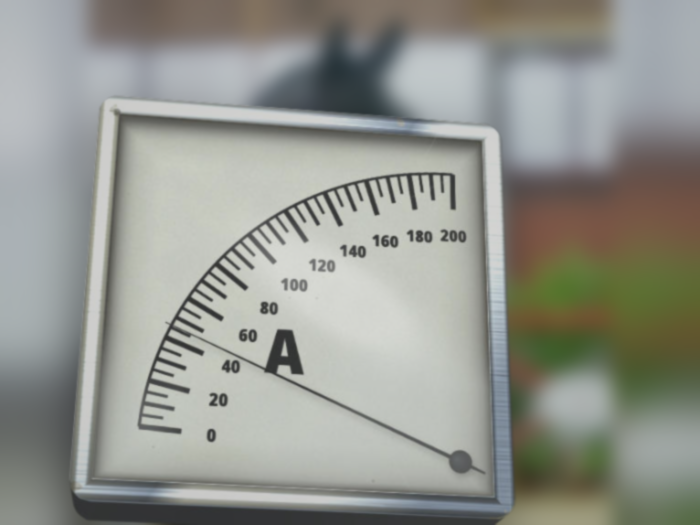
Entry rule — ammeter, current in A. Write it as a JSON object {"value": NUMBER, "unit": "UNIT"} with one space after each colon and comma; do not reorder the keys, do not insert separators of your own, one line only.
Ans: {"value": 45, "unit": "A"}
